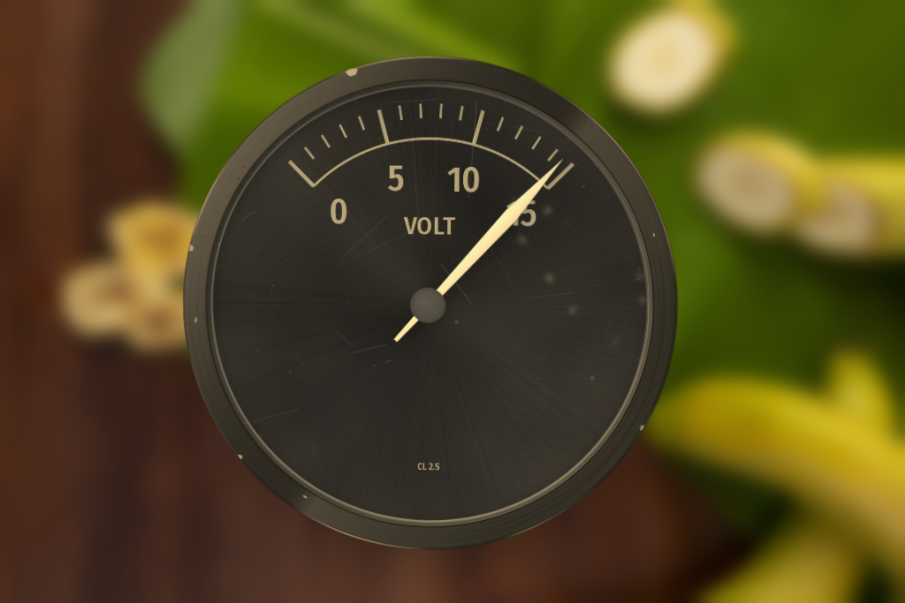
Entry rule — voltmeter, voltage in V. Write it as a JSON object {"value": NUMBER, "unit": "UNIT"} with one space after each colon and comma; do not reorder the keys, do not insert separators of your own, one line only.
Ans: {"value": 14.5, "unit": "V"}
